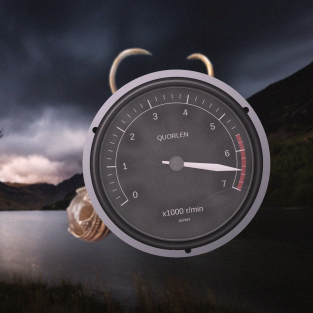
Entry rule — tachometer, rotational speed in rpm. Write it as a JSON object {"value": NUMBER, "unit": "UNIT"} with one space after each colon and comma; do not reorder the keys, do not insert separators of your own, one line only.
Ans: {"value": 6500, "unit": "rpm"}
